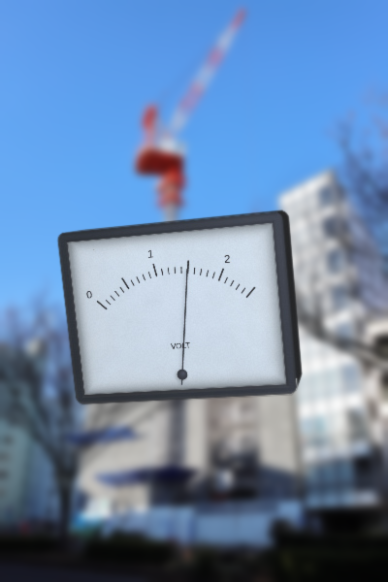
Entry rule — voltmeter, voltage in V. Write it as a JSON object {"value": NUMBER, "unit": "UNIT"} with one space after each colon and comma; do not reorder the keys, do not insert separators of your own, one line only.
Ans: {"value": 1.5, "unit": "V"}
